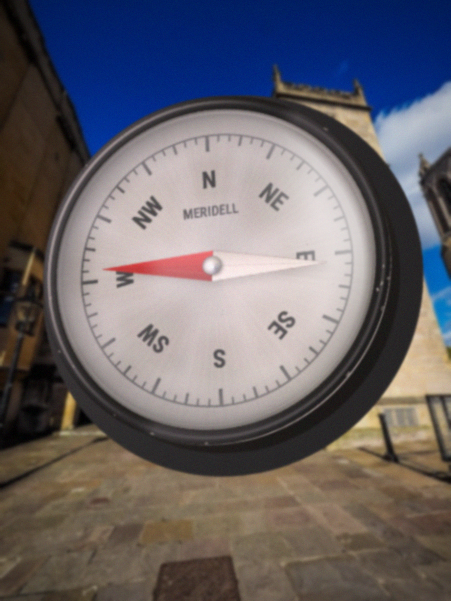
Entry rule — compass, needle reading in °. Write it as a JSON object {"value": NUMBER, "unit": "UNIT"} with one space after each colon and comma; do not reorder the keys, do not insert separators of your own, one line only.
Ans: {"value": 275, "unit": "°"}
